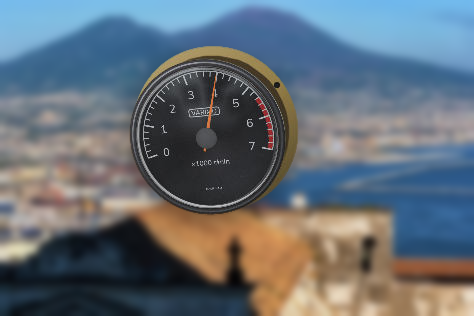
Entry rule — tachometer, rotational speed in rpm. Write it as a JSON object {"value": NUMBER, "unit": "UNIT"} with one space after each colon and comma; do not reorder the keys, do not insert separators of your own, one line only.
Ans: {"value": 4000, "unit": "rpm"}
